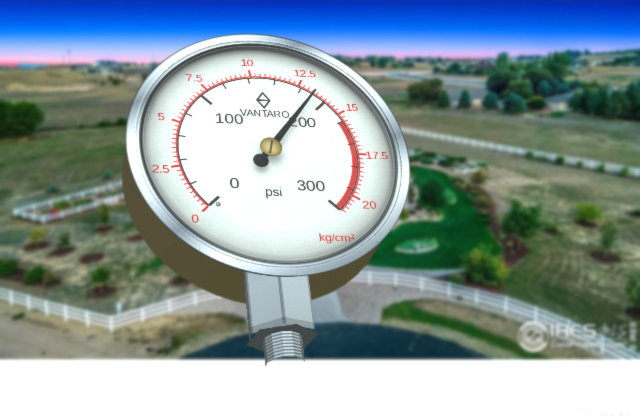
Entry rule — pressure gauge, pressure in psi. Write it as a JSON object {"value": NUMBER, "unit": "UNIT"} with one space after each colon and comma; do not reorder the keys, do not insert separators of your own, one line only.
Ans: {"value": 190, "unit": "psi"}
